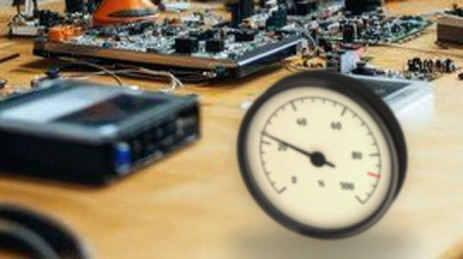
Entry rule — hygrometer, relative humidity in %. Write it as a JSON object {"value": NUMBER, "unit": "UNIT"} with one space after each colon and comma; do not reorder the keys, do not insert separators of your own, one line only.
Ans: {"value": 24, "unit": "%"}
